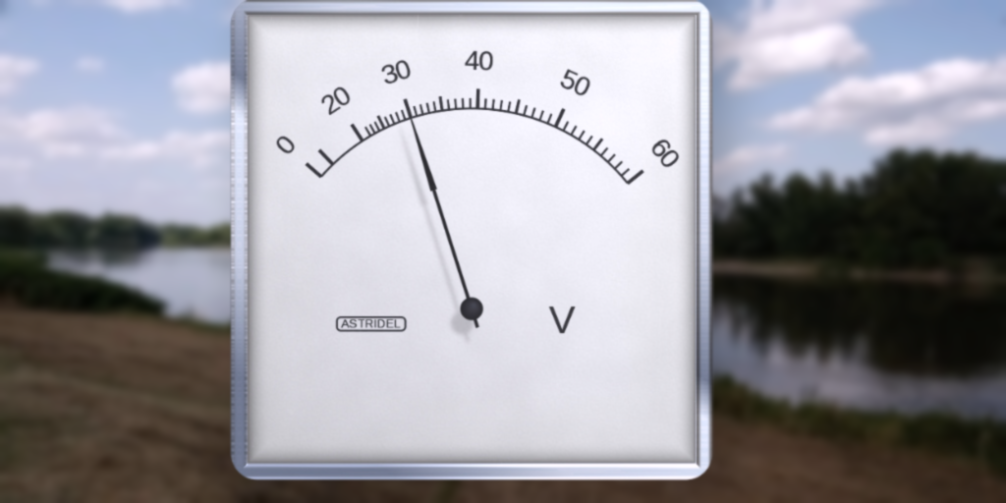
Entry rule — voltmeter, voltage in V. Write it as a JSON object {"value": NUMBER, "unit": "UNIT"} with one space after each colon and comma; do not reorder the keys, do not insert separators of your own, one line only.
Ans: {"value": 30, "unit": "V"}
